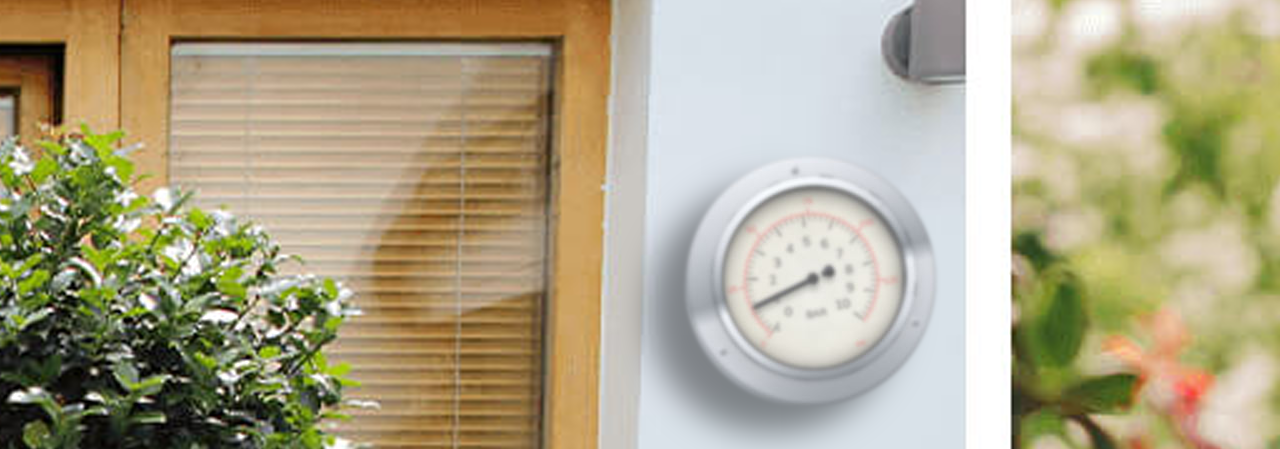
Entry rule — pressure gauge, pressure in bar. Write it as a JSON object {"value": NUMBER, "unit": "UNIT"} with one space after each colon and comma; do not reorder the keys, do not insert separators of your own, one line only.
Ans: {"value": 1, "unit": "bar"}
